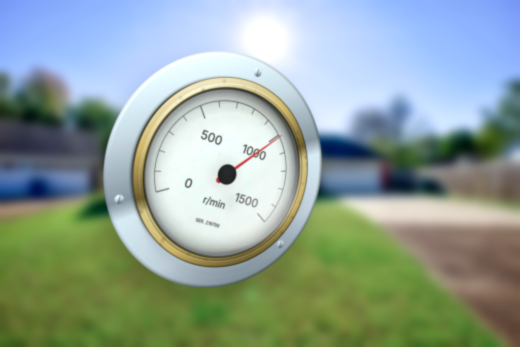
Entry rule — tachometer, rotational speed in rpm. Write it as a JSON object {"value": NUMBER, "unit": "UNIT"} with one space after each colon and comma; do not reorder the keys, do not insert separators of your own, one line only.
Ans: {"value": 1000, "unit": "rpm"}
